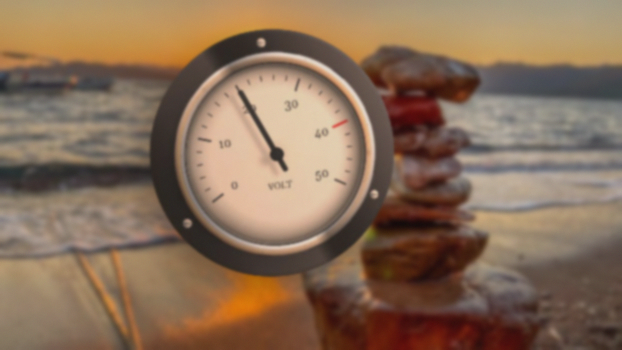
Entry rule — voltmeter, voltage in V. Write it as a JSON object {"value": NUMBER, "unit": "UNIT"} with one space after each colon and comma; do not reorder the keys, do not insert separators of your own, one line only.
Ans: {"value": 20, "unit": "V"}
